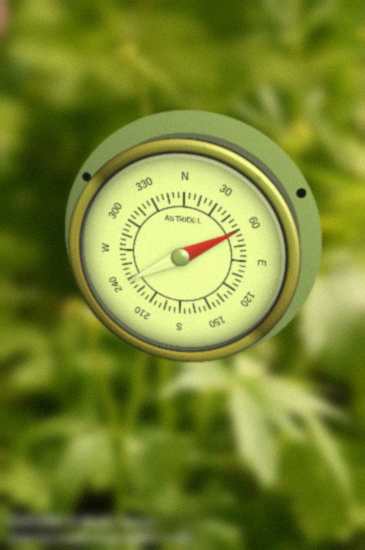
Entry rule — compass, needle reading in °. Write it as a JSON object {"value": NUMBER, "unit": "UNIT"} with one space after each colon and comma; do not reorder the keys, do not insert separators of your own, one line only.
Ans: {"value": 60, "unit": "°"}
